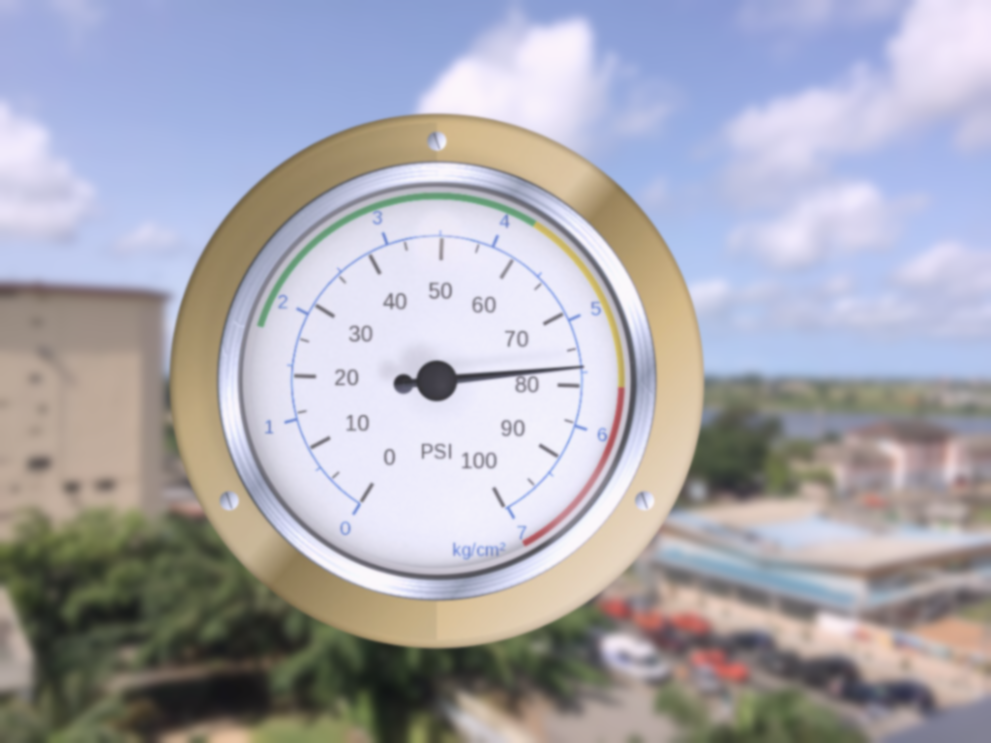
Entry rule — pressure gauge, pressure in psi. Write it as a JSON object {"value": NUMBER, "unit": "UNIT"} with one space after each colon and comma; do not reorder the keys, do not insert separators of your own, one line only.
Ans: {"value": 77.5, "unit": "psi"}
